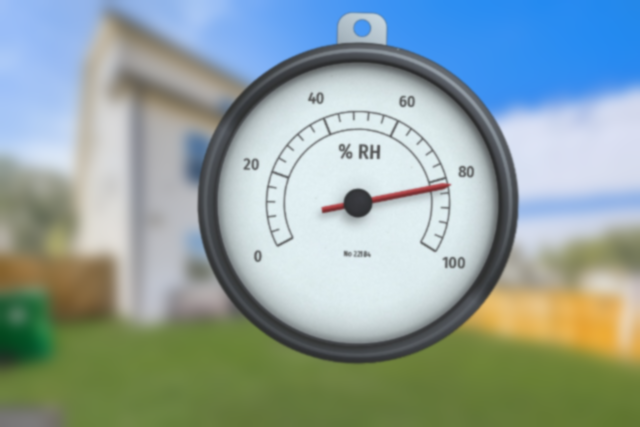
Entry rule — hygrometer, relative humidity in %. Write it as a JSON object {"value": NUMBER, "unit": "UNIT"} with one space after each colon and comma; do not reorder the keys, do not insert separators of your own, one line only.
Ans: {"value": 82, "unit": "%"}
